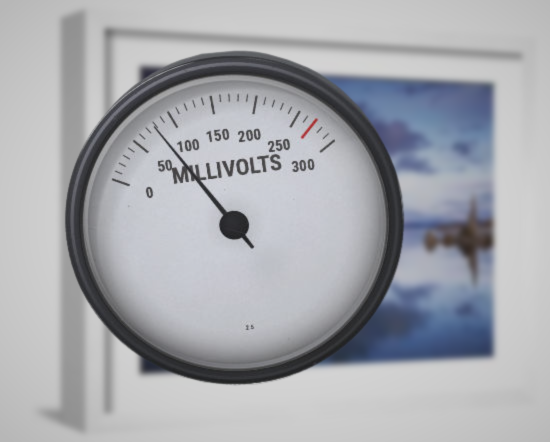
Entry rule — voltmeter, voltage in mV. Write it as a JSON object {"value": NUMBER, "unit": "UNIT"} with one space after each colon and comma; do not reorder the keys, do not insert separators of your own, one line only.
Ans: {"value": 80, "unit": "mV"}
